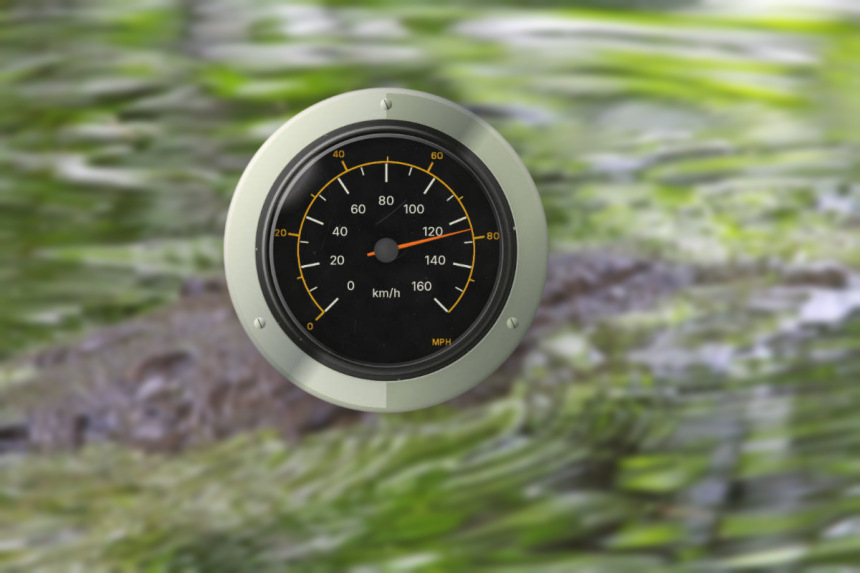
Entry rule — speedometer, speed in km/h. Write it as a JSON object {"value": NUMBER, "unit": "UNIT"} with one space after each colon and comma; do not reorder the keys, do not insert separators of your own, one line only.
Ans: {"value": 125, "unit": "km/h"}
